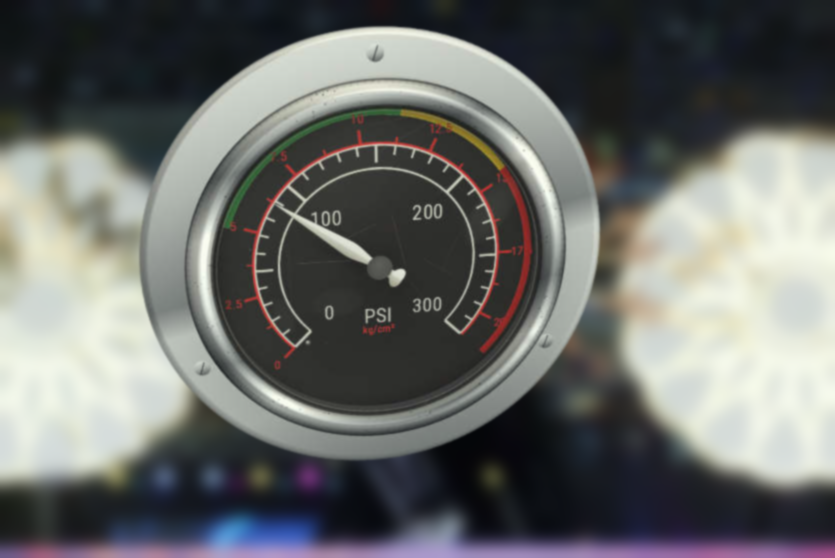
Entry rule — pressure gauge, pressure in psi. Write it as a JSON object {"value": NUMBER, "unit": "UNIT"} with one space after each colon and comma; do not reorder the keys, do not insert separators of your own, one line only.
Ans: {"value": 90, "unit": "psi"}
